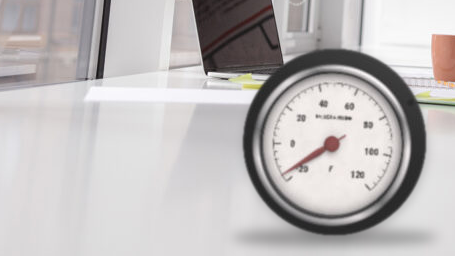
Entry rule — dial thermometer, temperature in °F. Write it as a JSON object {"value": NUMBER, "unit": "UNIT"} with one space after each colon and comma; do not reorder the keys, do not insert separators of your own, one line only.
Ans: {"value": -16, "unit": "°F"}
